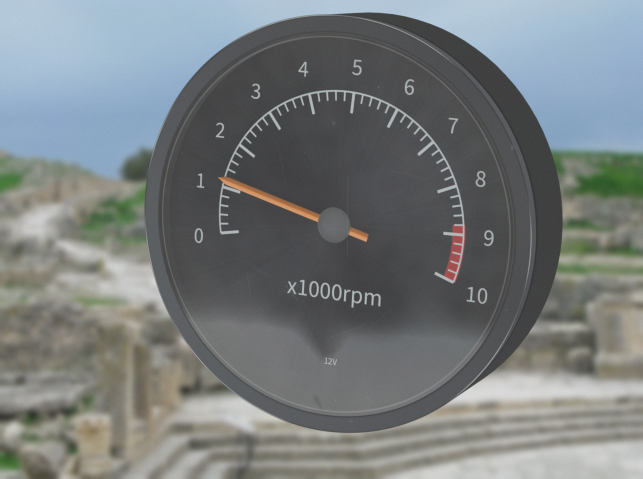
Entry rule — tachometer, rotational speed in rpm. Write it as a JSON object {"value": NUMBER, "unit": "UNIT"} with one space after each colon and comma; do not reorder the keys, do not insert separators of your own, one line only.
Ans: {"value": 1200, "unit": "rpm"}
